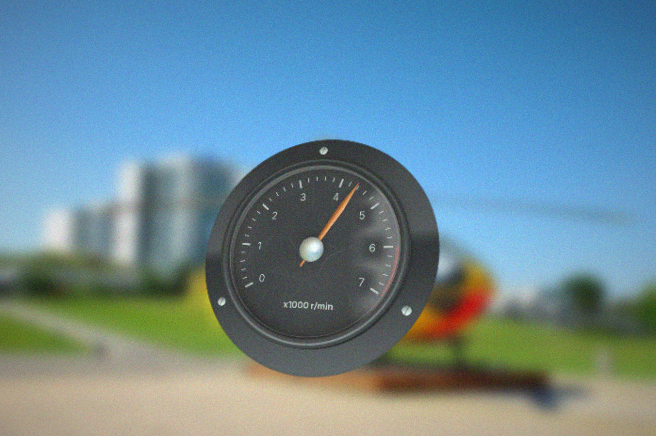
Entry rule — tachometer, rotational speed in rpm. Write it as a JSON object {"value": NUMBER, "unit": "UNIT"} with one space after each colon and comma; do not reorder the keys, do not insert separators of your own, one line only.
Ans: {"value": 4400, "unit": "rpm"}
